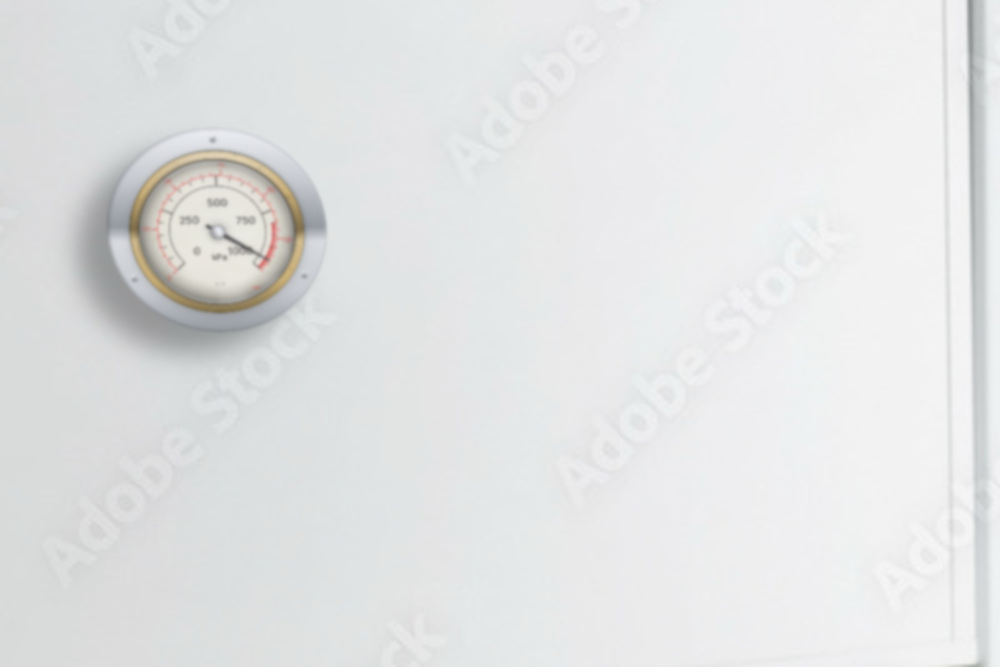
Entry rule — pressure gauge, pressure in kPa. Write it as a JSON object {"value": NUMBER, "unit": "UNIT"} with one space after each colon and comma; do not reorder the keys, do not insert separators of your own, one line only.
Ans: {"value": 950, "unit": "kPa"}
